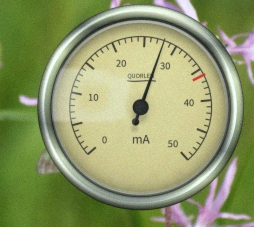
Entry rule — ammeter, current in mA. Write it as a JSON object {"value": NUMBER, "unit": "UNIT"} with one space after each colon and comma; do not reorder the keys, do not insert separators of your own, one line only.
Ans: {"value": 28, "unit": "mA"}
